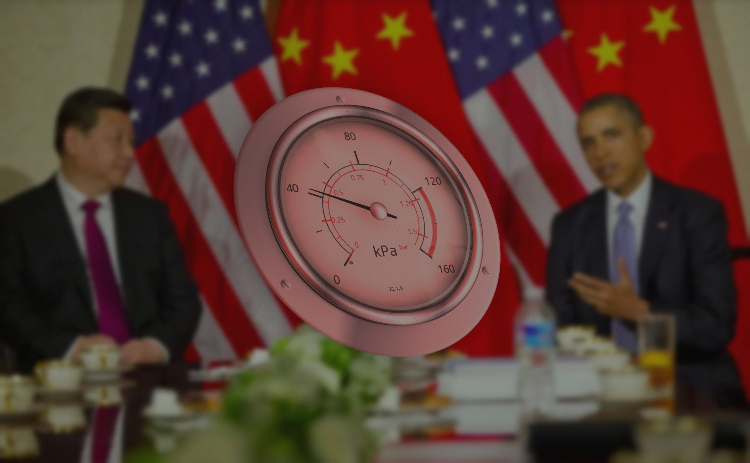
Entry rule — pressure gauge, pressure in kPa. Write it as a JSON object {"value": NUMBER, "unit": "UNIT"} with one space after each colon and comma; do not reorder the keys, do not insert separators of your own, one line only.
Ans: {"value": 40, "unit": "kPa"}
